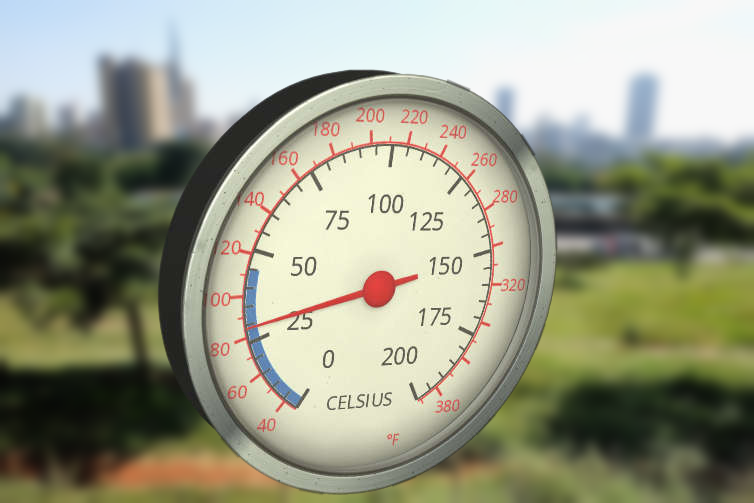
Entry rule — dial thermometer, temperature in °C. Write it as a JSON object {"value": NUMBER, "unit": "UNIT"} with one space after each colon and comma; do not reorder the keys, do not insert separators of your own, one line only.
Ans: {"value": 30, "unit": "°C"}
